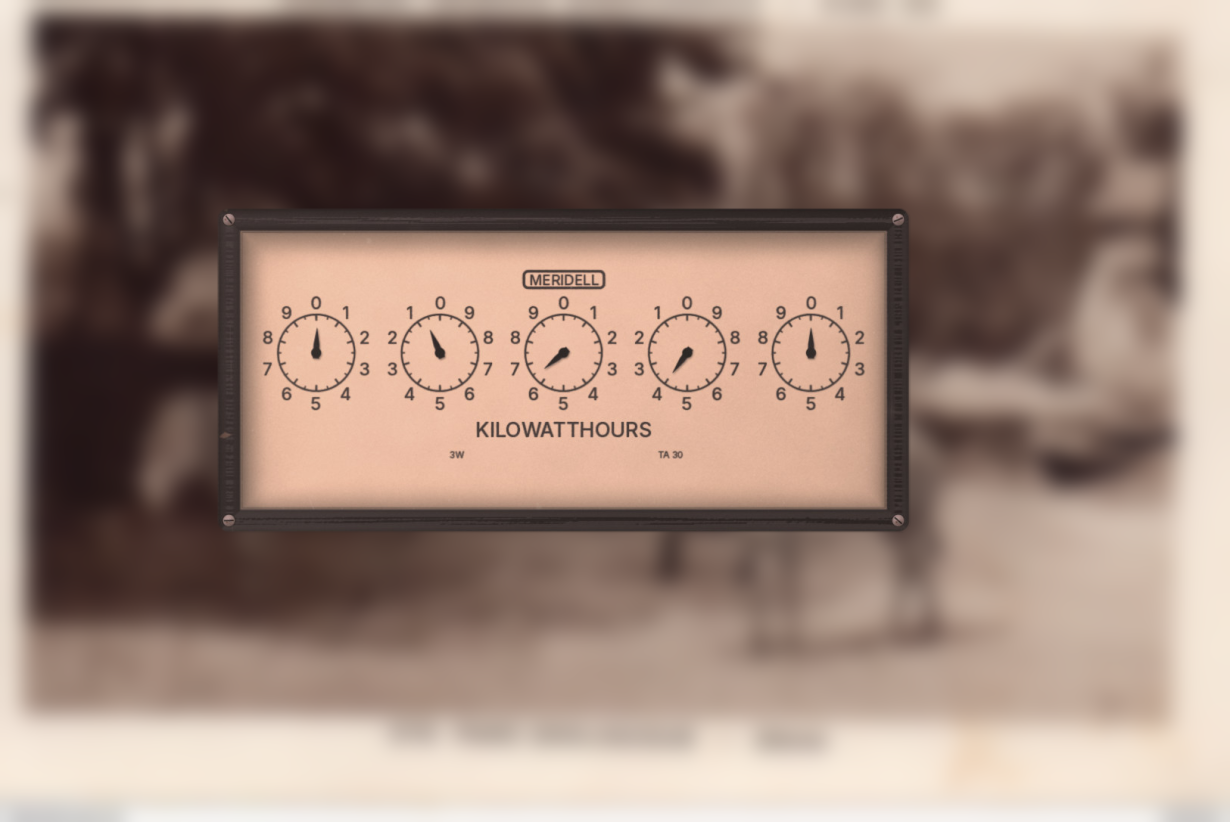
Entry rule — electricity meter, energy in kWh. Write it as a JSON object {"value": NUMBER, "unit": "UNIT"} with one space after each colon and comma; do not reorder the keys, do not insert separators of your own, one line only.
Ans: {"value": 640, "unit": "kWh"}
